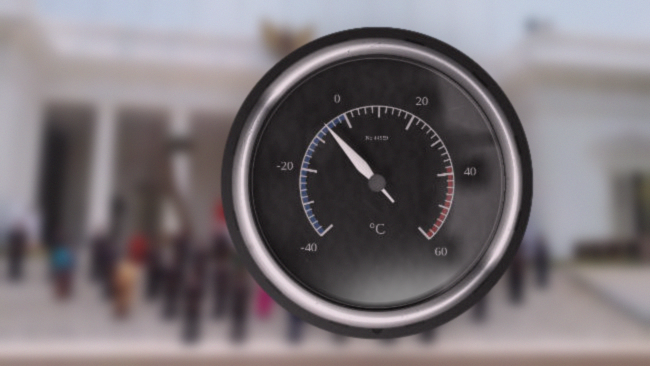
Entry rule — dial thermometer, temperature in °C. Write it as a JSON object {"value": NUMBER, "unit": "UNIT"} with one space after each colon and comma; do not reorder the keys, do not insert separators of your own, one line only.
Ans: {"value": -6, "unit": "°C"}
